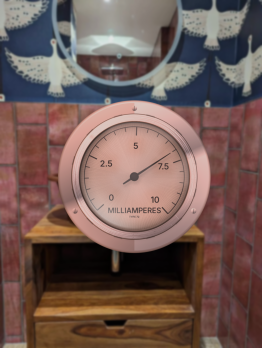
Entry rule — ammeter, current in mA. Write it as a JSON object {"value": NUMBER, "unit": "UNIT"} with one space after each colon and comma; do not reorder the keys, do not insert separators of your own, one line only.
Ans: {"value": 7, "unit": "mA"}
